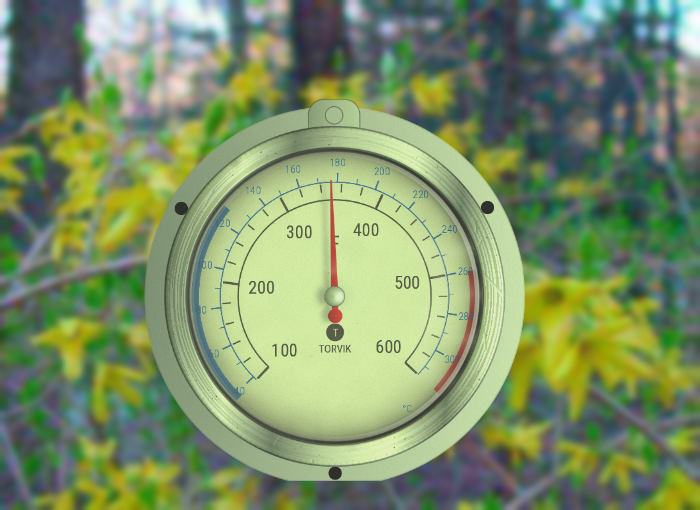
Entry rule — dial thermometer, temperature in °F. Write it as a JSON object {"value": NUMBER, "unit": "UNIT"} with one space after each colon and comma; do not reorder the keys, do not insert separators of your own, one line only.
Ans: {"value": 350, "unit": "°F"}
